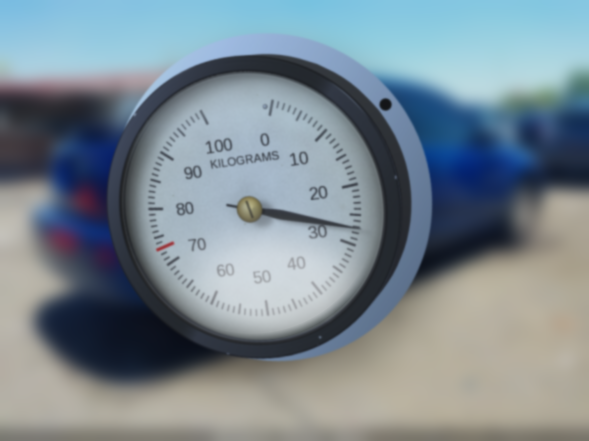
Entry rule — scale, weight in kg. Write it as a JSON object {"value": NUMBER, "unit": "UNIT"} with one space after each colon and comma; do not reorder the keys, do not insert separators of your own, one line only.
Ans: {"value": 27, "unit": "kg"}
